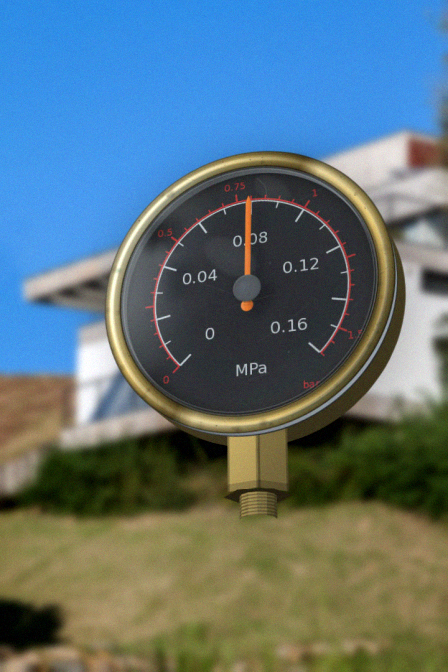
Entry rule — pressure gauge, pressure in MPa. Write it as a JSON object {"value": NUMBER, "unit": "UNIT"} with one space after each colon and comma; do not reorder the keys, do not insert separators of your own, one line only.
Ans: {"value": 0.08, "unit": "MPa"}
